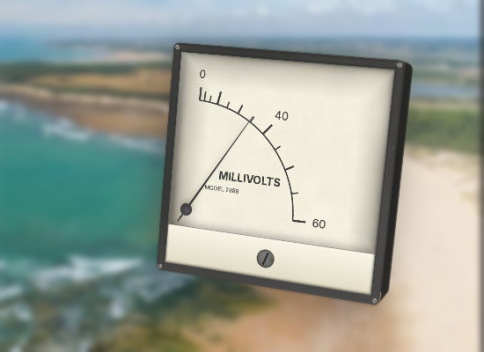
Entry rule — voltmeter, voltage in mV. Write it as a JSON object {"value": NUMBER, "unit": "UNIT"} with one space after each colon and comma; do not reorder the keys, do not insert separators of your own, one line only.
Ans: {"value": 35, "unit": "mV"}
